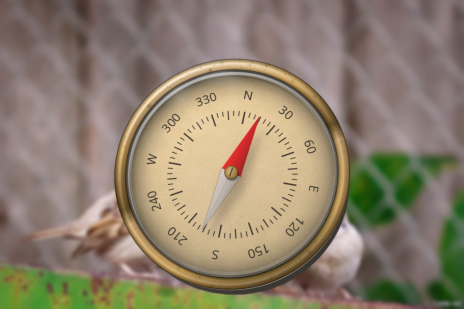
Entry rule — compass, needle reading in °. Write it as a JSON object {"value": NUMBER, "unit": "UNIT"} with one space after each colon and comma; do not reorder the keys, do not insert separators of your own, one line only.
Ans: {"value": 15, "unit": "°"}
